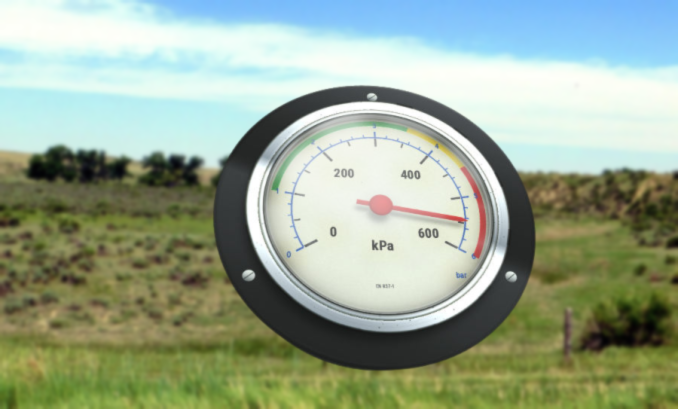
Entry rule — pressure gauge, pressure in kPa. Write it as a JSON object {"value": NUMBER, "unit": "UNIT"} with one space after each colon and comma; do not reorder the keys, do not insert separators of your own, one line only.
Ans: {"value": 550, "unit": "kPa"}
